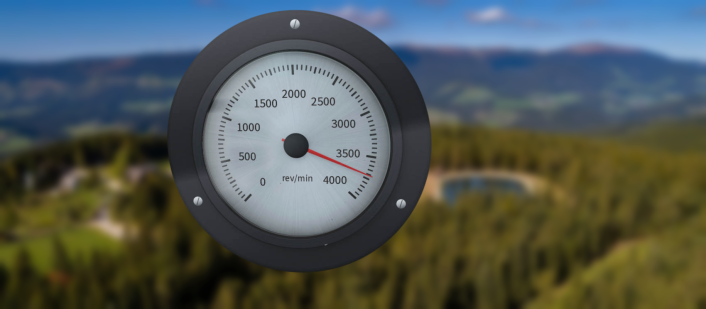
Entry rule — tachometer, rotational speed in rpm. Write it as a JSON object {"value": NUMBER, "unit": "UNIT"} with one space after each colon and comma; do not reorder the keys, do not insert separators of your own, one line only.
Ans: {"value": 3700, "unit": "rpm"}
